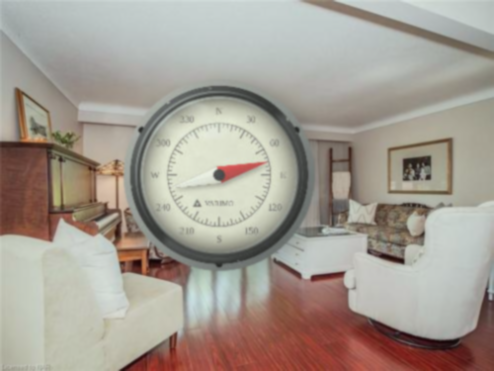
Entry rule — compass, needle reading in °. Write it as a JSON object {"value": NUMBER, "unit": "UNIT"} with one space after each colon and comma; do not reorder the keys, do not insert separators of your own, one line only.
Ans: {"value": 75, "unit": "°"}
